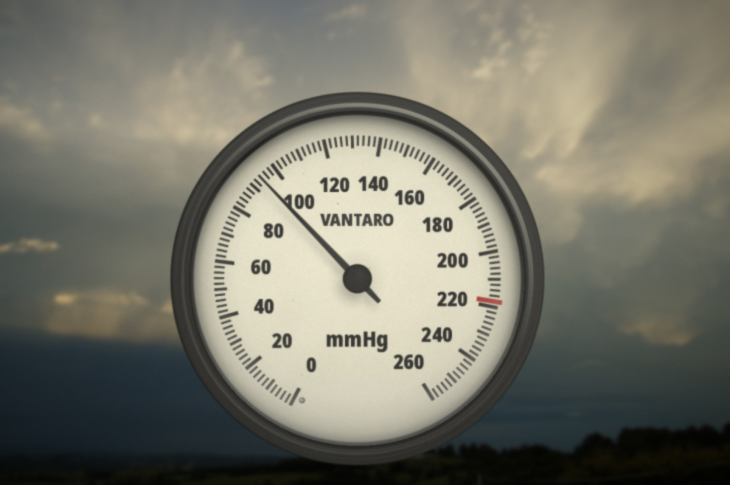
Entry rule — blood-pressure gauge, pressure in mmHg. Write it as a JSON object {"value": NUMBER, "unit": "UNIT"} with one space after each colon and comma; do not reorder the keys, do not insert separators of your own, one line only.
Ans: {"value": 94, "unit": "mmHg"}
